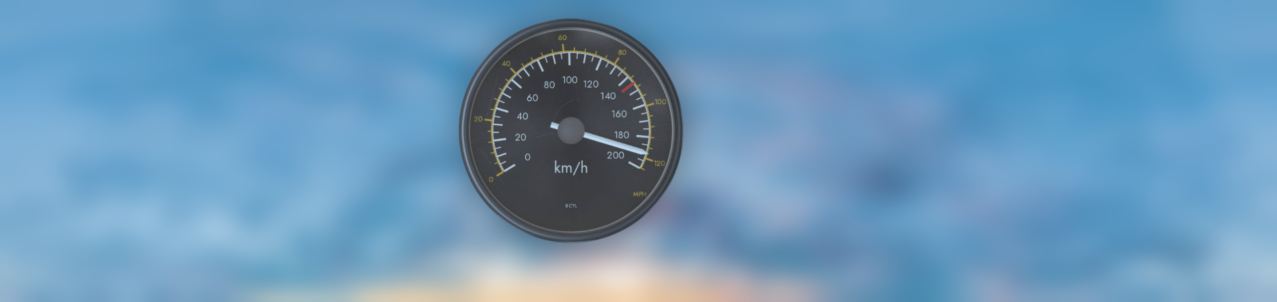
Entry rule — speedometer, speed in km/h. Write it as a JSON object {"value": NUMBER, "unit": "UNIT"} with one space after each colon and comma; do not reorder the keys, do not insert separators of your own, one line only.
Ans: {"value": 190, "unit": "km/h"}
